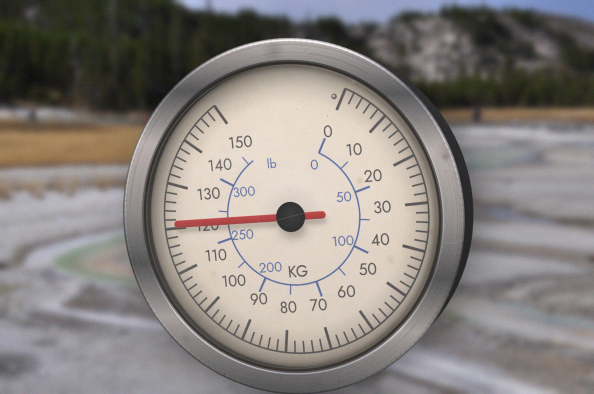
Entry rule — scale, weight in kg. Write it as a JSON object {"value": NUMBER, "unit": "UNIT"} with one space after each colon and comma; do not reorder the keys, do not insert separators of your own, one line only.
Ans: {"value": 121, "unit": "kg"}
